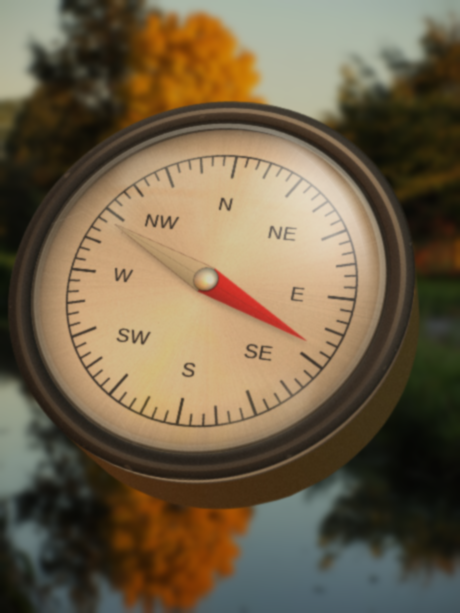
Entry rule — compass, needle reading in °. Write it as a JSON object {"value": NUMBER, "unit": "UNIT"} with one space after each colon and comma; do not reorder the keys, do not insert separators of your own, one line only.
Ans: {"value": 115, "unit": "°"}
